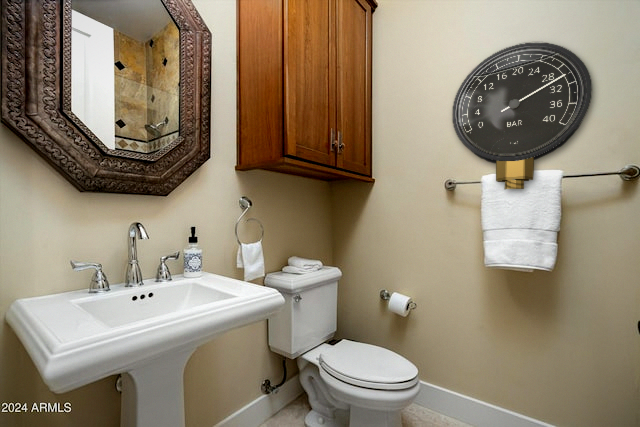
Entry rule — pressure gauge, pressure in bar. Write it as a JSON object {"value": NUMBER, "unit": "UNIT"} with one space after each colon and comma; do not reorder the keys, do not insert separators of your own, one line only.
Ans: {"value": 30, "unit": "bar"}
